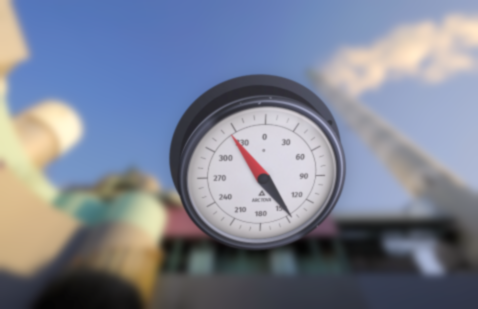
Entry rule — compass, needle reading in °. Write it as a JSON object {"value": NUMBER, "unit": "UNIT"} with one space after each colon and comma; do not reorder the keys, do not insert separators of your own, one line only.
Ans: {"value": 325, "unit": "°"}
